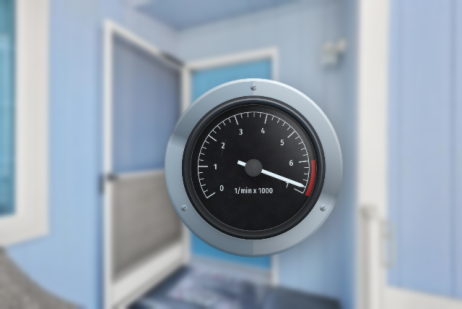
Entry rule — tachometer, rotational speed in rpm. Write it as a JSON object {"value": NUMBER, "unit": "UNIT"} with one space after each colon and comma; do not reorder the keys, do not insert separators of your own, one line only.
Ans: {"value": 6800, "unit": "rpm"}
